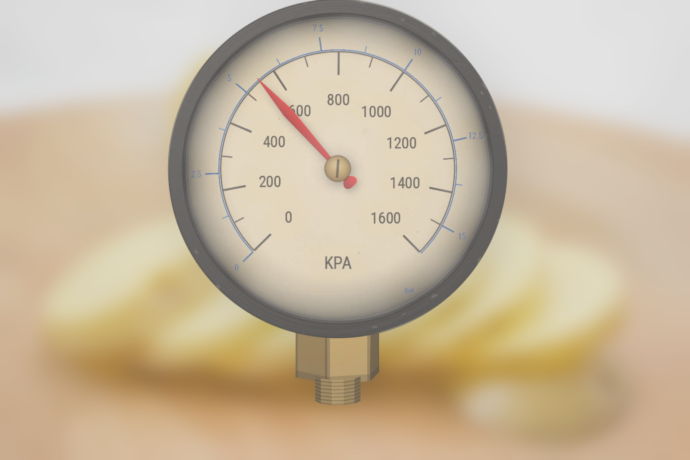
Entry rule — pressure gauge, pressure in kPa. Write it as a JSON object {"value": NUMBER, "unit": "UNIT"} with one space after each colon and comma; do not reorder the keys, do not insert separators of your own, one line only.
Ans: {"value": 550, "unit": "kPa"}
